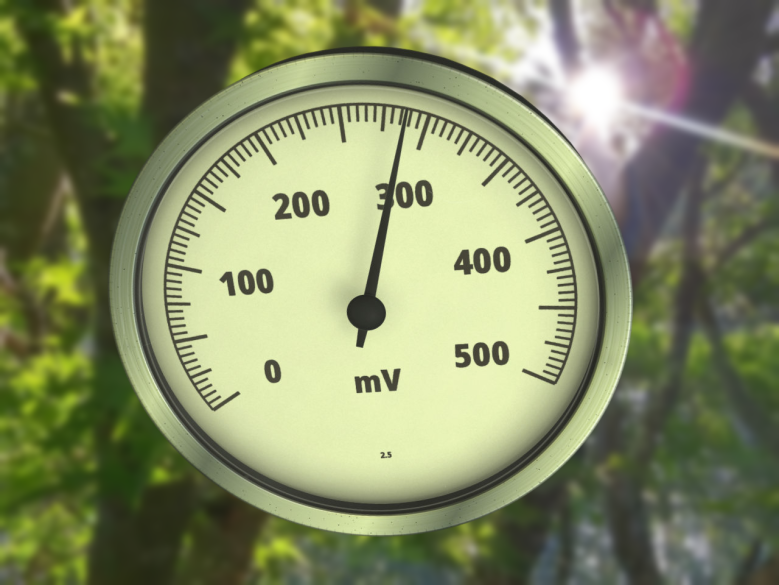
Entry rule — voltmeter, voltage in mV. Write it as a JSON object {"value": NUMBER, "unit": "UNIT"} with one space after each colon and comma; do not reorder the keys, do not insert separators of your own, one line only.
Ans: {"value": 287.5, "unit": "mV"}
